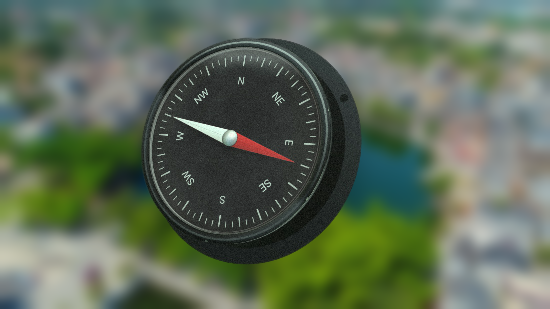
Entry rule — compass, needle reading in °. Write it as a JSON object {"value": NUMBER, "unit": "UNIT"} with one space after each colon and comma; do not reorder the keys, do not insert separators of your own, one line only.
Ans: {"value": 105, "unit": "°"}
